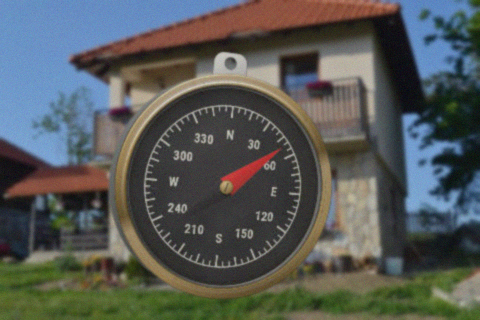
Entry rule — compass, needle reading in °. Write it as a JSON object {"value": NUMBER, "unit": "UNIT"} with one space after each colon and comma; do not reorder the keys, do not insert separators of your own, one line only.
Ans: {"value": 50, "unit": "°"}
